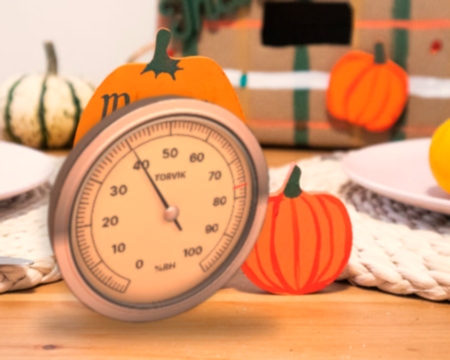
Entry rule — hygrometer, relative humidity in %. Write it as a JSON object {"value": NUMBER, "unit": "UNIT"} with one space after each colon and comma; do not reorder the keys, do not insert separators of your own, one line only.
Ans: {"value": 40, "unit": "%"}
